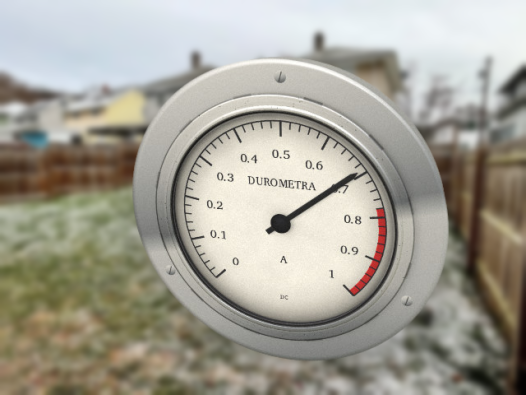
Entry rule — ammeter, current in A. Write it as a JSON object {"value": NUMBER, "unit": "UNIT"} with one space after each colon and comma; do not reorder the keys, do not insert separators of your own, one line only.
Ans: {"value": 0.69, "unit": "A"}
